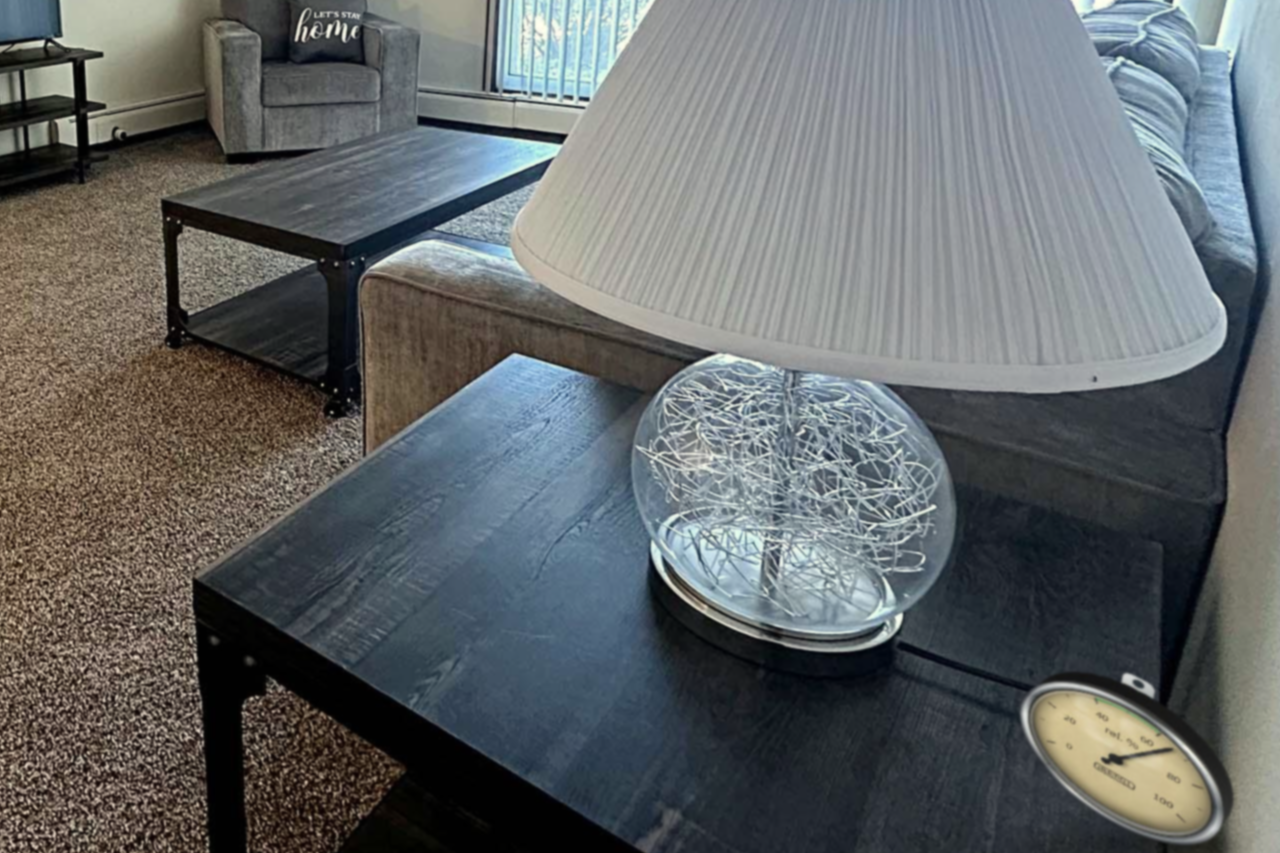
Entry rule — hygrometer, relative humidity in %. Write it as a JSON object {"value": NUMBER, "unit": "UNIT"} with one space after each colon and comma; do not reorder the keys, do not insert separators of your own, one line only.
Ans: {"value": 65, "unit": "%"}
